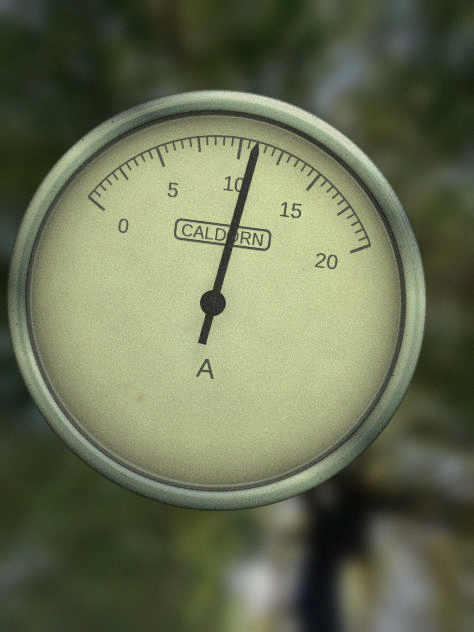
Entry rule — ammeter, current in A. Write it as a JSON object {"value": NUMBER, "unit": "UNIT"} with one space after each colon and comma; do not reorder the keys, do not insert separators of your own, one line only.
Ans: {"value": 11, "unit": "A"}
